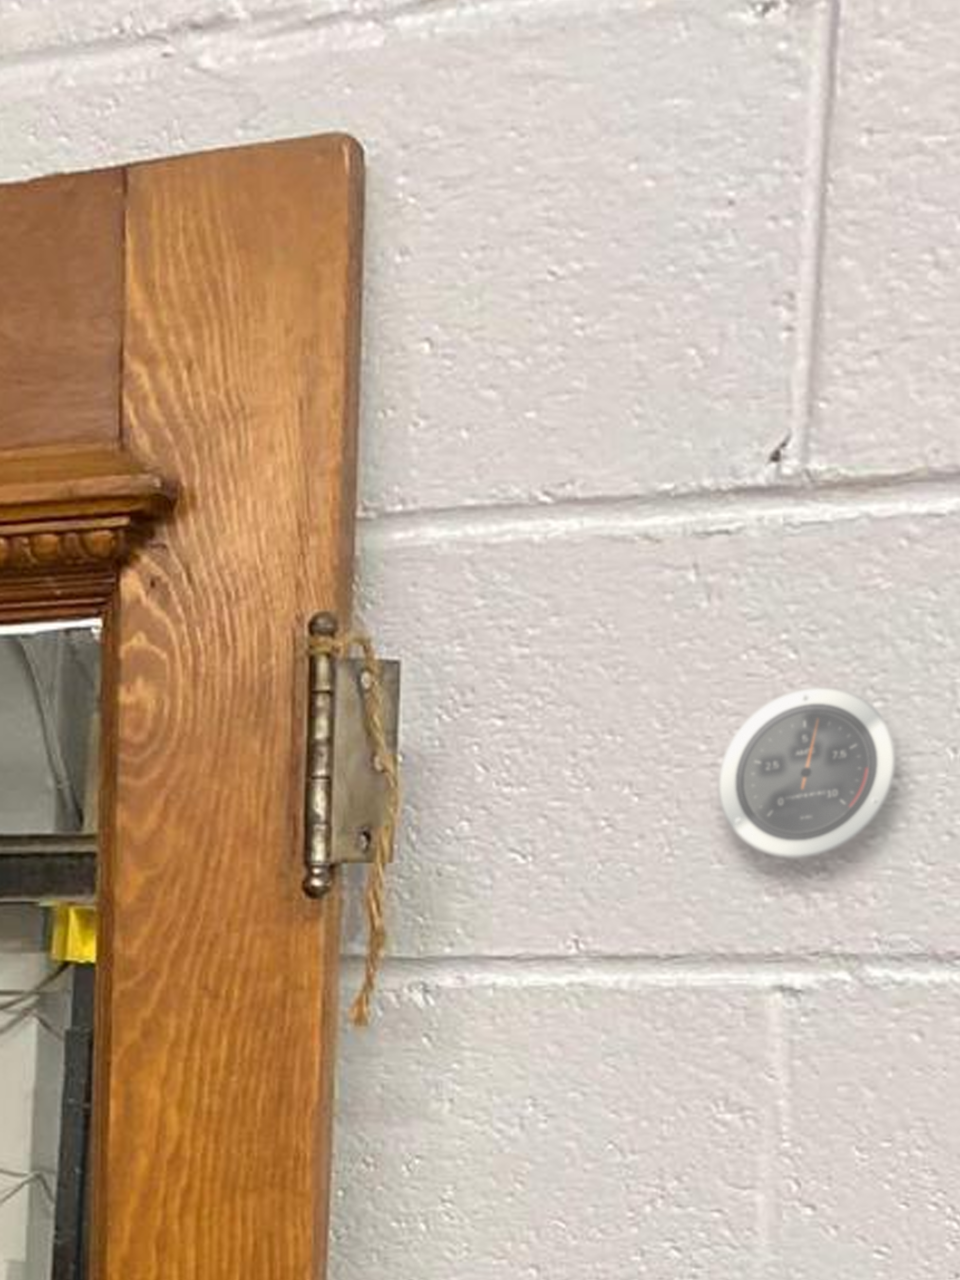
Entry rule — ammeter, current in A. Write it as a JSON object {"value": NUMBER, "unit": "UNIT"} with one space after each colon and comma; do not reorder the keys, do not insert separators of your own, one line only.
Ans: {"value": 5.5, "unit": "A"}
